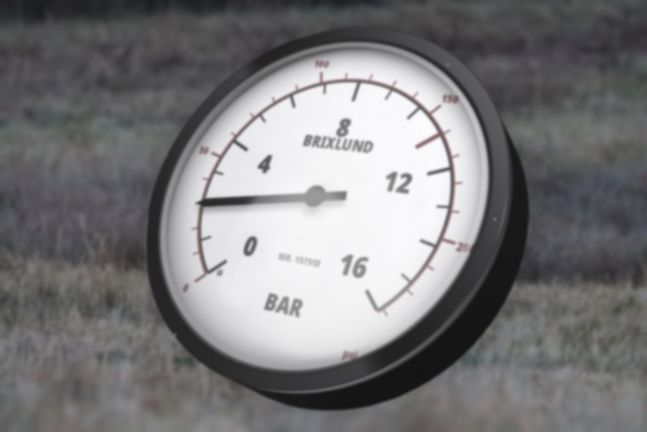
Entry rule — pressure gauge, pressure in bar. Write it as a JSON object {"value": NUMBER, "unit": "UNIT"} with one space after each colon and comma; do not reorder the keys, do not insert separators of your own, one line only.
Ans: {"value": 2, "unit": "bar"}
